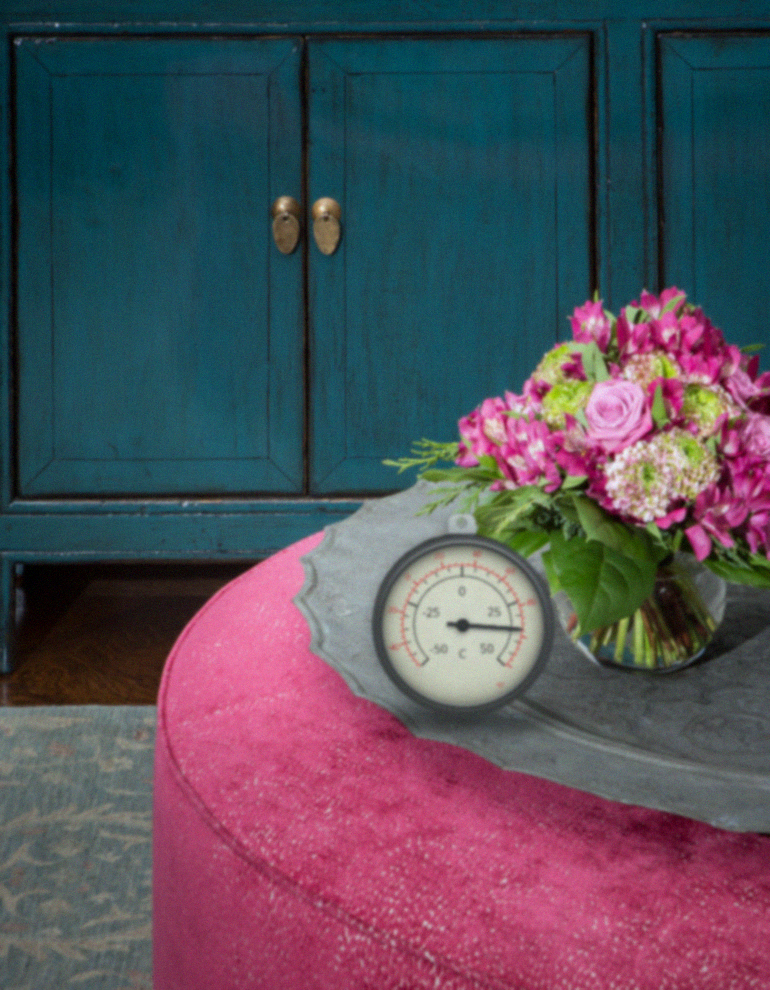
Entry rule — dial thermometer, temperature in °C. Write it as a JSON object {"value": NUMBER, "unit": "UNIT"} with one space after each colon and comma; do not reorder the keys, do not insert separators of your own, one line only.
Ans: {"value": 35, "unit": "°C"}
